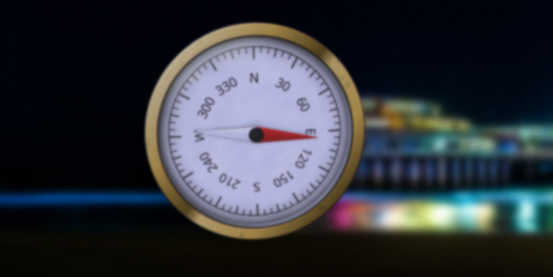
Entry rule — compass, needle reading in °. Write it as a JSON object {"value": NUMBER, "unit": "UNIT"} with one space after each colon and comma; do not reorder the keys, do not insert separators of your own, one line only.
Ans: {"value": 95, "unit": "°"}
